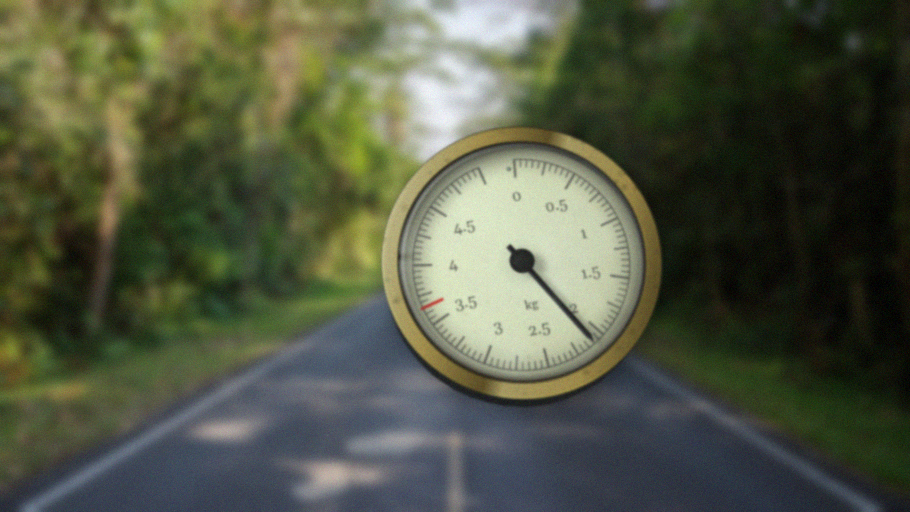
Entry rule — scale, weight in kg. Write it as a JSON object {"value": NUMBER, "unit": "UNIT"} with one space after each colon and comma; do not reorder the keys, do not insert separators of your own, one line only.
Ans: {"value": 2.1, "unit": "kg"}
